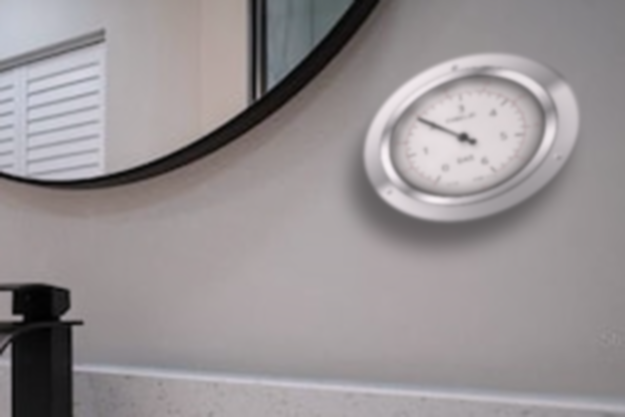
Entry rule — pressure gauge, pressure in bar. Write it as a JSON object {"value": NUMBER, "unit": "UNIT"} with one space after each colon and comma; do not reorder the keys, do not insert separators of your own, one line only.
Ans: {"value": 2, "unit": "bar"}
